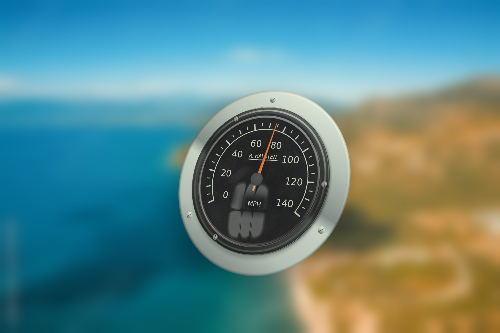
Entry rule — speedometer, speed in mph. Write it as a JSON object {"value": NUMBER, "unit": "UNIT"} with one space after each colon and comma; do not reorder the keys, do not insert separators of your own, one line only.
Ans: {"value": 75, "unit": "mph"}
